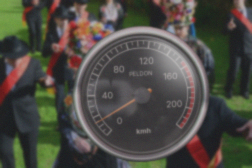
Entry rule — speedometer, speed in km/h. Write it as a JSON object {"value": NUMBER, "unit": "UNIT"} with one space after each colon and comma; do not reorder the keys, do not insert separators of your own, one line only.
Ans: {"value": 15, "unit": "km/h"}
